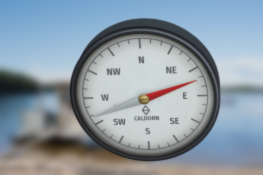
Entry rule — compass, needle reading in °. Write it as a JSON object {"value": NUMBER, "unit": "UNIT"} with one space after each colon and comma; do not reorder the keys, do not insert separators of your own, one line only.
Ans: {"value": 70, "unit": "°"}
